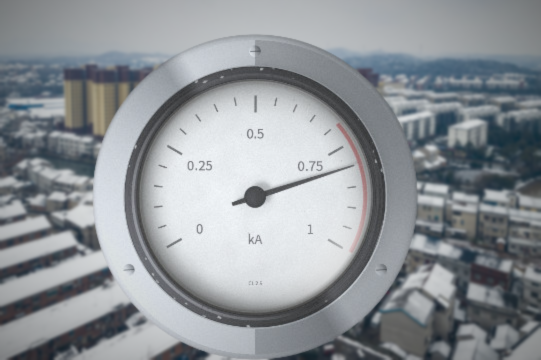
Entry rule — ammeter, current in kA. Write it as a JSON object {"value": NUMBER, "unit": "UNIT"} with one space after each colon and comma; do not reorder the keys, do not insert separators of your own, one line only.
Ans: {"value": 0.8, "unit": "kA"}
